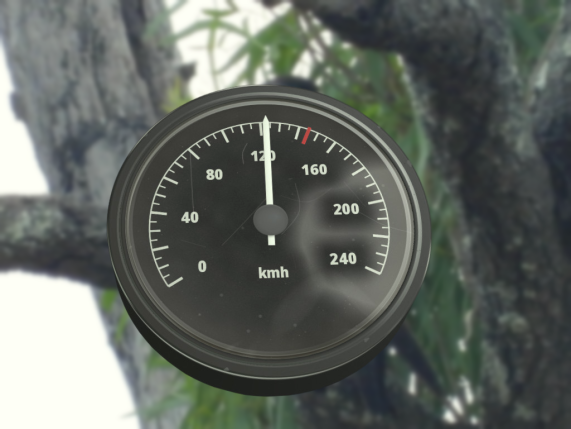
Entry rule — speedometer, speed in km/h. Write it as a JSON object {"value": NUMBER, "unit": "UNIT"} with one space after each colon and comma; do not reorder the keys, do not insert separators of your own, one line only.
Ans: {"value": 122.5, "unit": "km/h"}
